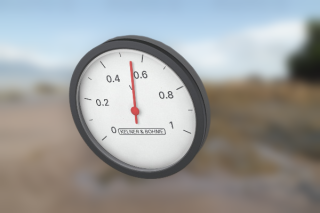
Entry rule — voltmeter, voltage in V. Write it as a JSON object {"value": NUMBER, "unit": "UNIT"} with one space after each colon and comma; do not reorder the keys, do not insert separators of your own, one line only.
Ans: {"value": 0.55, "unit": "V"}
